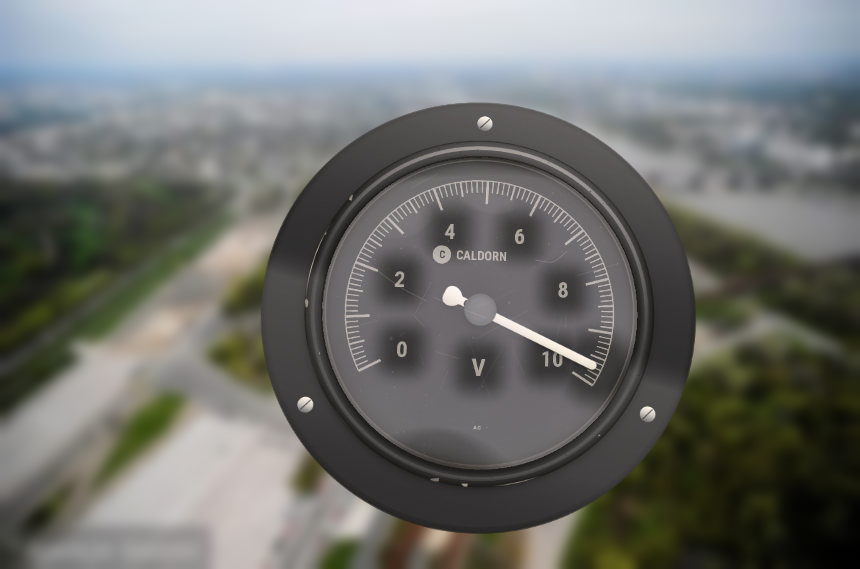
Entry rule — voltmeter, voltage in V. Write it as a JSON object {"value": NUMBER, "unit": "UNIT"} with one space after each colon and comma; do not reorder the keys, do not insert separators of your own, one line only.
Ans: {"value": 9.7, "unit": "V"}
